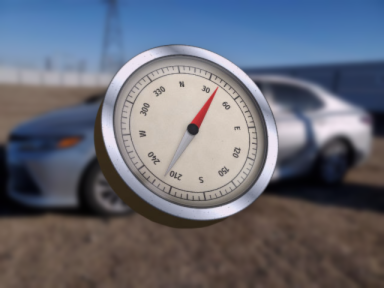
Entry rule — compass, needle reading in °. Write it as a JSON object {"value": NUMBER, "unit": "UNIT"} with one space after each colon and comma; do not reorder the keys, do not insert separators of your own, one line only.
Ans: {"value": 40, "unit": "°"}
